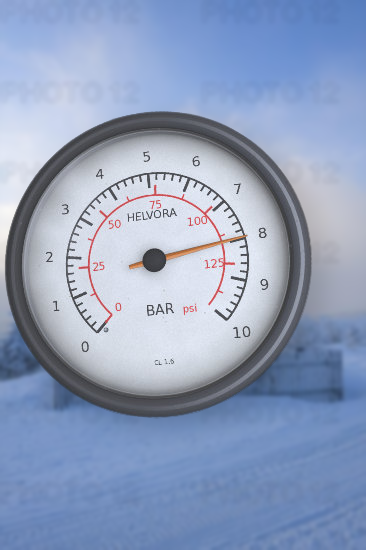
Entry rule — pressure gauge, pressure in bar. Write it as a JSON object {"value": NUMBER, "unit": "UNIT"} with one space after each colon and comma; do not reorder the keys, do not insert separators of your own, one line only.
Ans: {"value": 8, "unit": "bar"}
